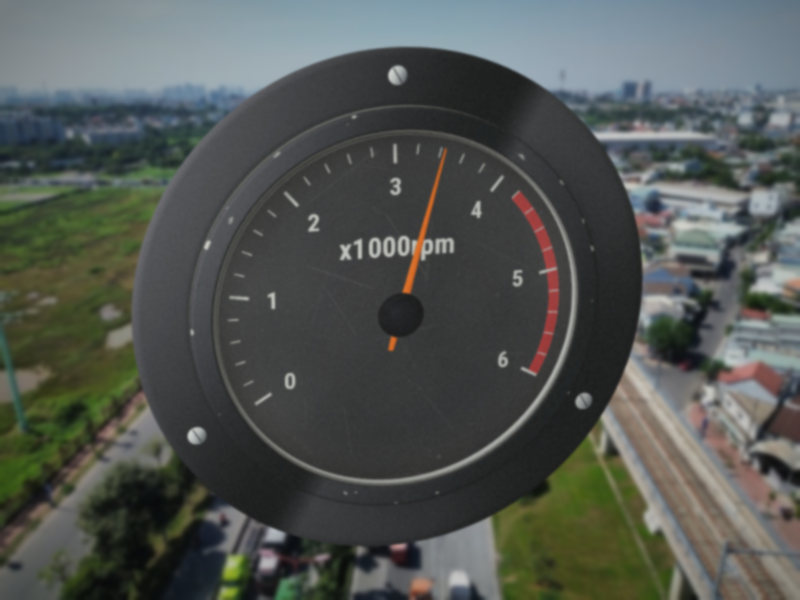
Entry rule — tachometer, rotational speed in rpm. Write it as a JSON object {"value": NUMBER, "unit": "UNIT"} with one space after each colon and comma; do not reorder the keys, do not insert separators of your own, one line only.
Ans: {"value": 3400, "unit": "rpm"}
